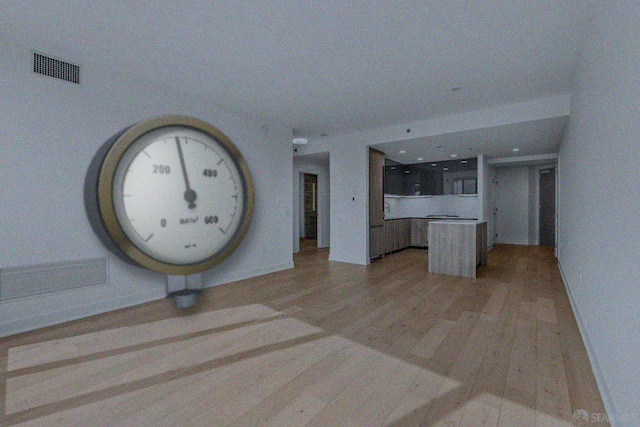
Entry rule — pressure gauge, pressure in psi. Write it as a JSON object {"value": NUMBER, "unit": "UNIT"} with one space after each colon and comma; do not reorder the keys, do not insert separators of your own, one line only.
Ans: {"value": 275, "unit": "psi"}
